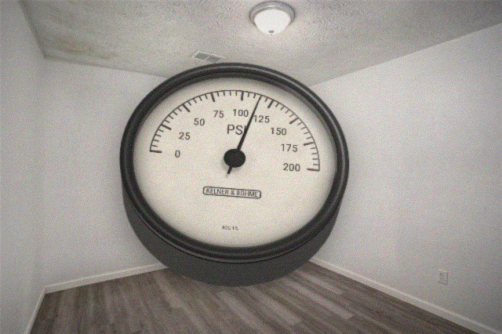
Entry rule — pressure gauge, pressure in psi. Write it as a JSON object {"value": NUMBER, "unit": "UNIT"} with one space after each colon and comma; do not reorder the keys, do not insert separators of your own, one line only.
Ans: {"value": 115, "unit": "psi"}
